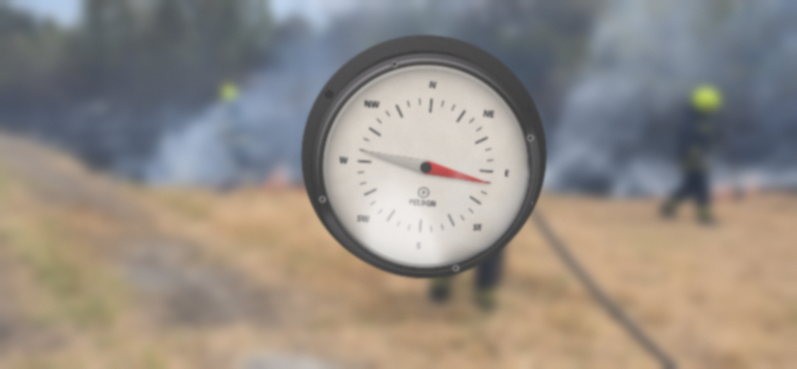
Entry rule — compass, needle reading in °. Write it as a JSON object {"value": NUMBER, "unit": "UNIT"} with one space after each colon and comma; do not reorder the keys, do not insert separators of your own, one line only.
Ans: {"value": 100, "unit": "°"}
